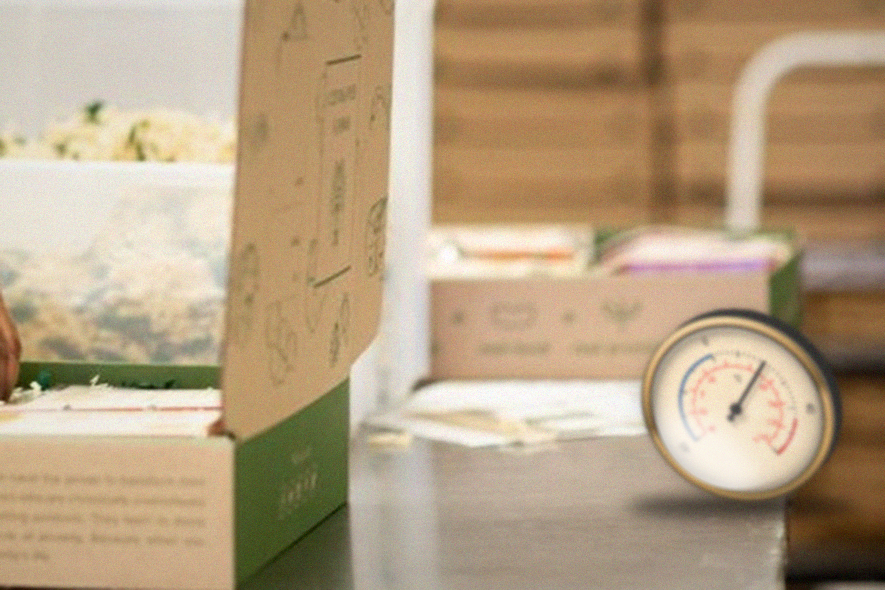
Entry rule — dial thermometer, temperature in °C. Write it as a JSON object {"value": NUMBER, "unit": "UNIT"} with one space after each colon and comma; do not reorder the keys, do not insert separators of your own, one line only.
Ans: {"value": 20, "unit": "°C"}
